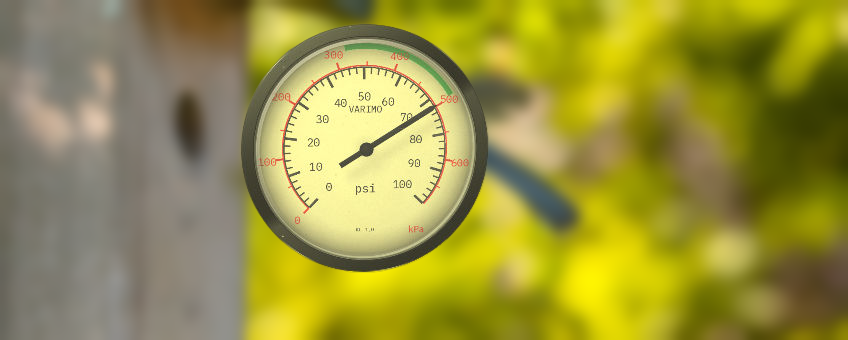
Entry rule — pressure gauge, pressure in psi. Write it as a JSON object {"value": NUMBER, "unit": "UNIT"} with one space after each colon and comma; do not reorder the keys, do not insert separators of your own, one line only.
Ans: {"value": 72, "unit": "psi"}
